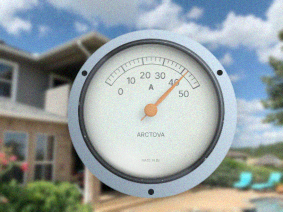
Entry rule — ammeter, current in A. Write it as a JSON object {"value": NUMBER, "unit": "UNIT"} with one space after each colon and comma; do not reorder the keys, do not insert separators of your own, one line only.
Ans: {"value": 42, "unit": "A"}
